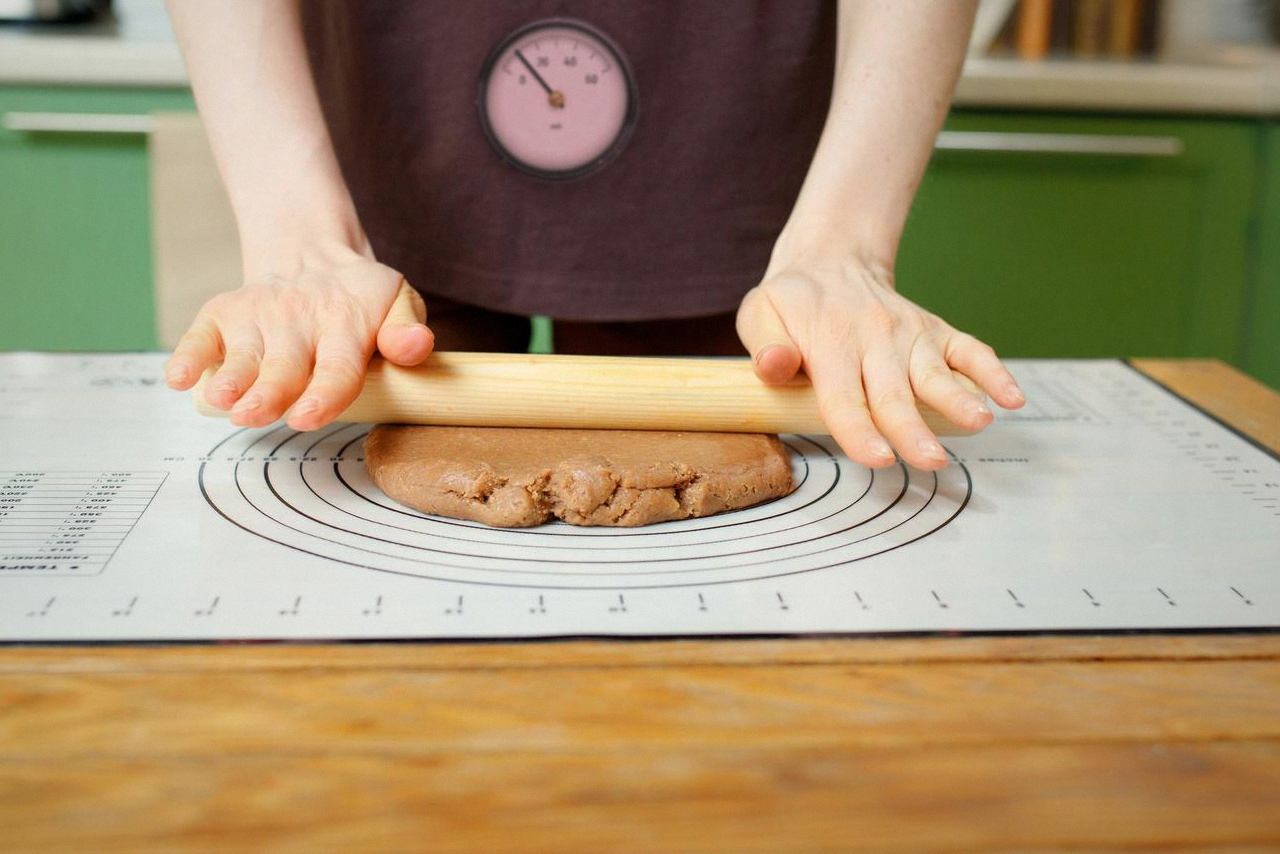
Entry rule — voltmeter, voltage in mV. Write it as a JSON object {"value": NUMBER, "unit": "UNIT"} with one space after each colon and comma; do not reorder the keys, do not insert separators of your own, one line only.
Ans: {"value": 10, "unit": "mV"}
